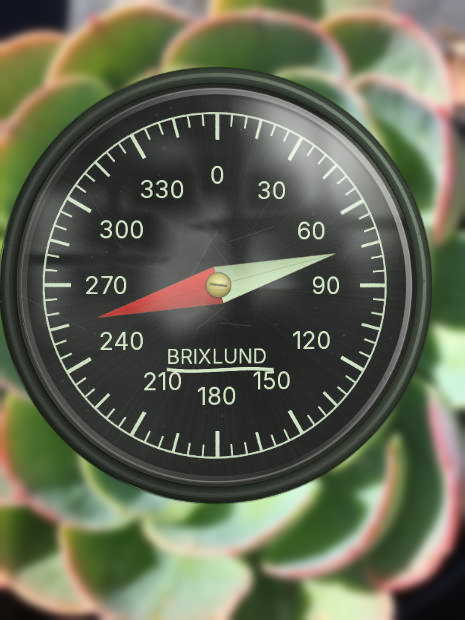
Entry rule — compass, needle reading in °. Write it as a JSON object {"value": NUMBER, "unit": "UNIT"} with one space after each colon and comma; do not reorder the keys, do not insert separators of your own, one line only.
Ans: {"value": 255, "unit": "°"}
